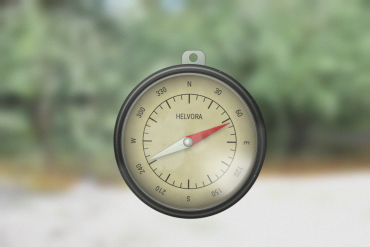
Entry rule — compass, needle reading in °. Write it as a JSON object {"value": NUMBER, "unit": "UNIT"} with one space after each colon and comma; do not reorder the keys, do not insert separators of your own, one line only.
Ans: {"value": 65, "unit": "°"}
